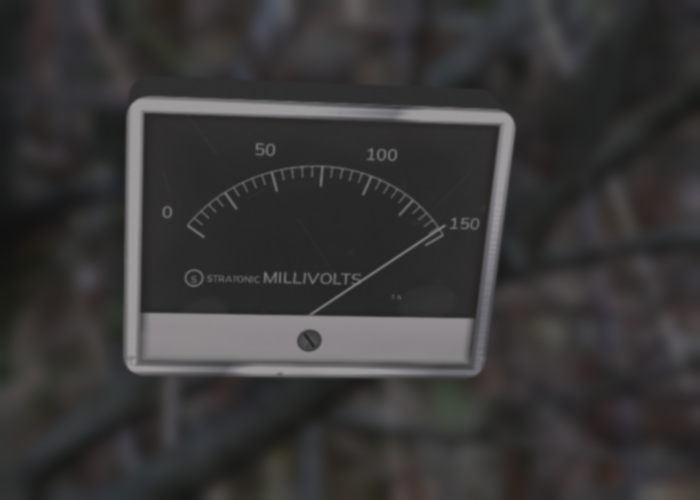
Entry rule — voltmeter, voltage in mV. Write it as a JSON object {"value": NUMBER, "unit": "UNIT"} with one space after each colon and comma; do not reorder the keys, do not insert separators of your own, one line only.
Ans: {"value": 145, "unit": "mV"}
